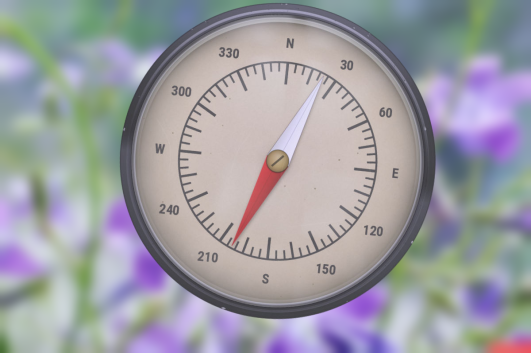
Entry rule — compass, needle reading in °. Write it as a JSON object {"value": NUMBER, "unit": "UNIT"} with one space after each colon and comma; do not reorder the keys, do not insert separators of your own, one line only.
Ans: {"value": 202.5, "unit": "°"}
